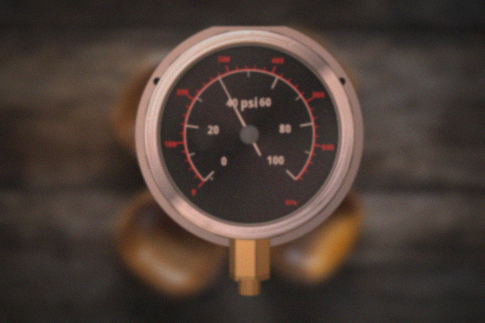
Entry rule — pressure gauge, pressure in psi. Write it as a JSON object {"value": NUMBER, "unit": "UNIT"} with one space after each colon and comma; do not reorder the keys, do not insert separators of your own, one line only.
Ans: {"value": 40, "unit": "psi"}
